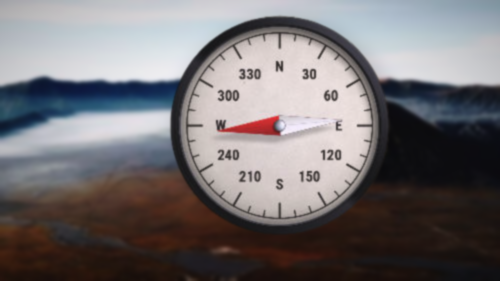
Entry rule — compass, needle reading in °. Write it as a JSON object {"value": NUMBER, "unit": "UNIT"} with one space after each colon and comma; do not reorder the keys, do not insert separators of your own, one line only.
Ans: {"value": 265, "unit": "°"}
